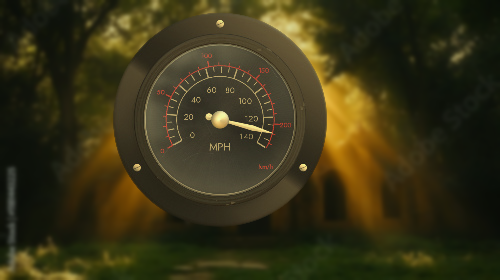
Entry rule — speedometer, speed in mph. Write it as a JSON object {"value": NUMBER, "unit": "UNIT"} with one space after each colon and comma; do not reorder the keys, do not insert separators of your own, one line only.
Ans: {"value": 130, "unit": "mph"}
